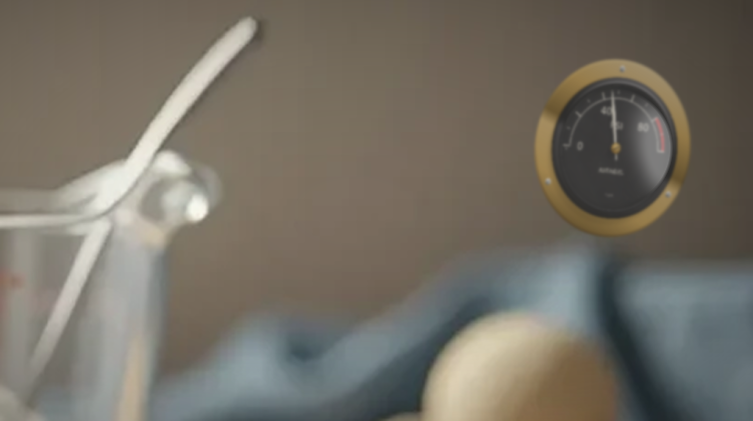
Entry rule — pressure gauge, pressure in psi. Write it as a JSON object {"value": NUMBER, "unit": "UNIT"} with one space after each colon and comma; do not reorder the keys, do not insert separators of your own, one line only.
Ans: {"value": 45, "unit": "psi"}
